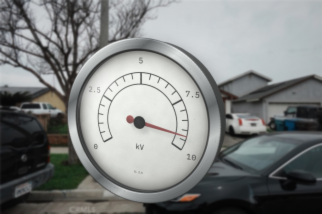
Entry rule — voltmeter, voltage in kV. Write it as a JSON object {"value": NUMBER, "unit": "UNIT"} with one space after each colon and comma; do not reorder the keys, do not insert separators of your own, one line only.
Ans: {"value": 9.25, "unit": "kV"}
